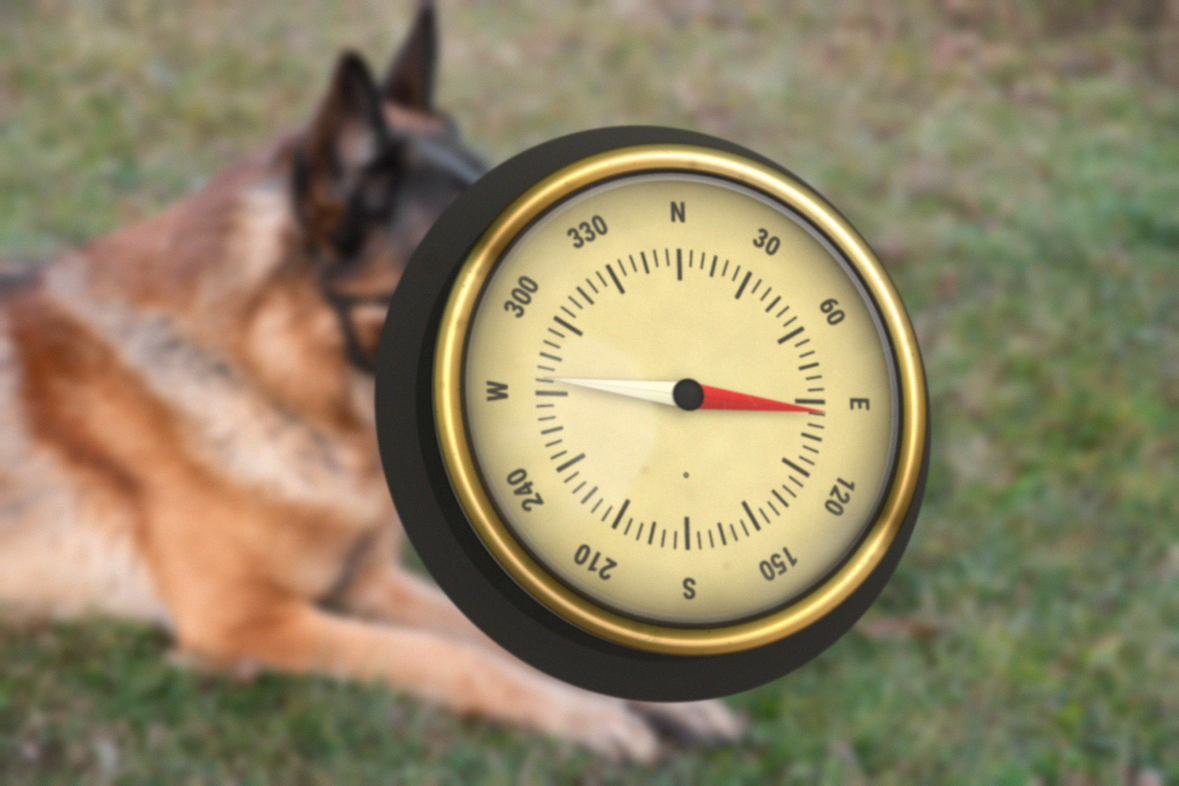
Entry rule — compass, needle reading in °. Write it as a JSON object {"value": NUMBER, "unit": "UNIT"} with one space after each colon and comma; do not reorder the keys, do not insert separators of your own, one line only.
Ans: {"value": 95, "unit": "°"}
